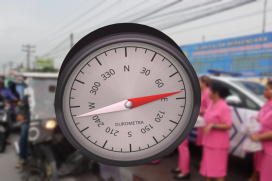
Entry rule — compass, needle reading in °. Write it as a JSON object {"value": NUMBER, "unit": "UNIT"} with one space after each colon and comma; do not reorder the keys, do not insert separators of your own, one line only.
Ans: {"value": 80, "unit": "°"}
